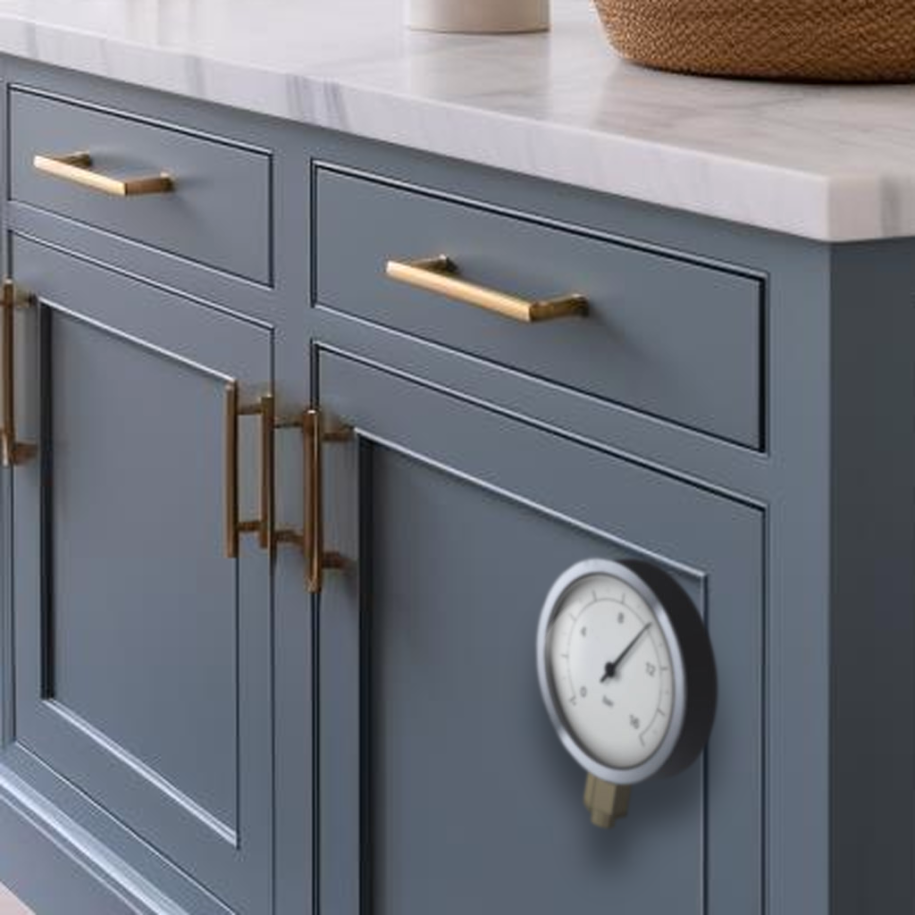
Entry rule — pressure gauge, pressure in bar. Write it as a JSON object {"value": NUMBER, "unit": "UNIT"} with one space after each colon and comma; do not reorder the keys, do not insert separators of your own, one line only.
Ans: {"value": 10, "unit": "bar"}
